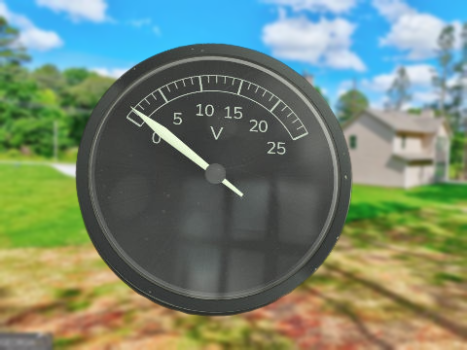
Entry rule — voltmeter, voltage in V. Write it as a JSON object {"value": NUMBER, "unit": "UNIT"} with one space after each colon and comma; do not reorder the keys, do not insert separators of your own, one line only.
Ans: {"value": 1, "unit": "V"}
